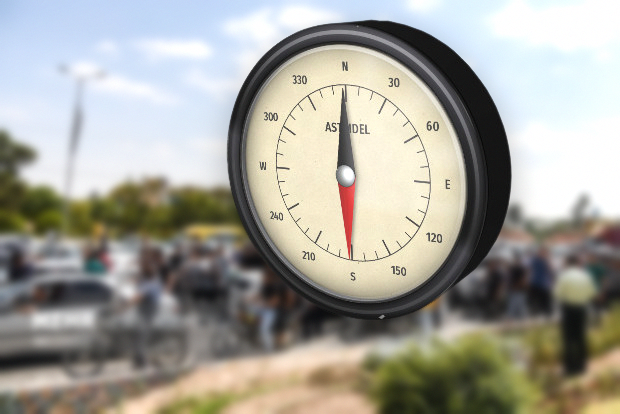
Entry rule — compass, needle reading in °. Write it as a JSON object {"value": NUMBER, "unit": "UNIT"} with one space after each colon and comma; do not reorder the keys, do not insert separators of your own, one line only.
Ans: {"value": 180, "unit": "°"}
